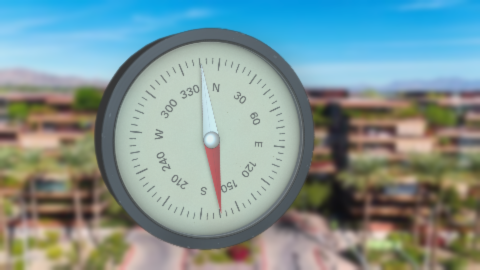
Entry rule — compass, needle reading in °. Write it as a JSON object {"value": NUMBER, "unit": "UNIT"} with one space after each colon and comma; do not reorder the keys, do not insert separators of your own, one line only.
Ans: {"value": 165, "unit": "°"}
